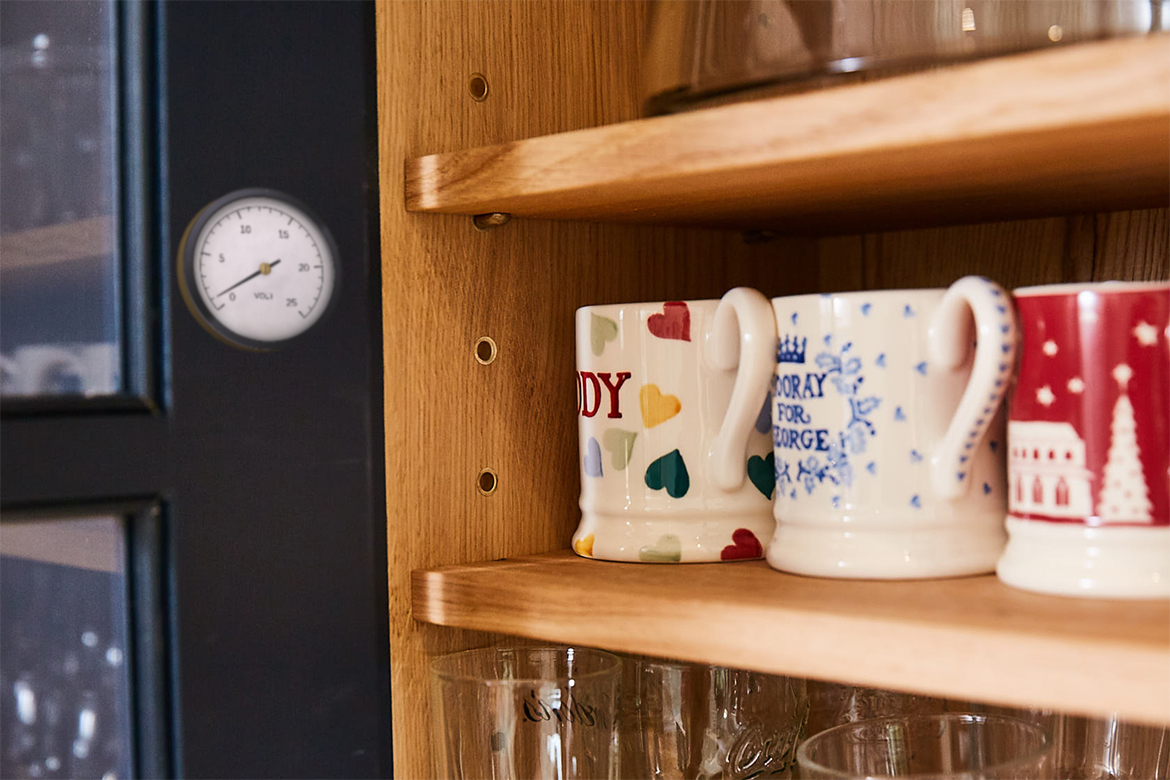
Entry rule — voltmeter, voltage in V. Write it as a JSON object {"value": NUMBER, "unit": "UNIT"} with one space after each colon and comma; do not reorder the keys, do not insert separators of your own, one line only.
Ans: {"value": 1, "unit": "V"}
